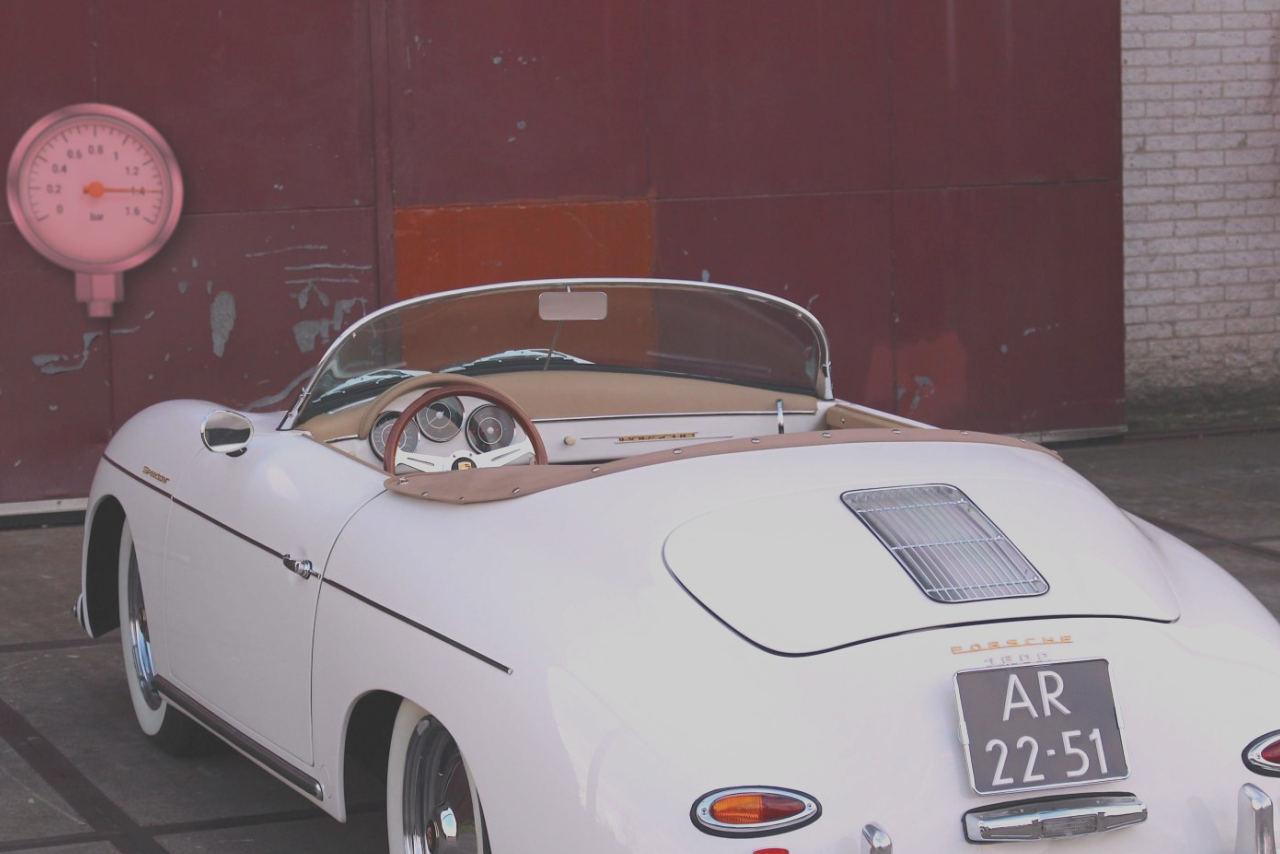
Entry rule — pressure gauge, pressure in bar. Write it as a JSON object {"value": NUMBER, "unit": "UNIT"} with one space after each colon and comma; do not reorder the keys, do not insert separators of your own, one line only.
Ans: {"value": 1.4, "unit": "bar"}
